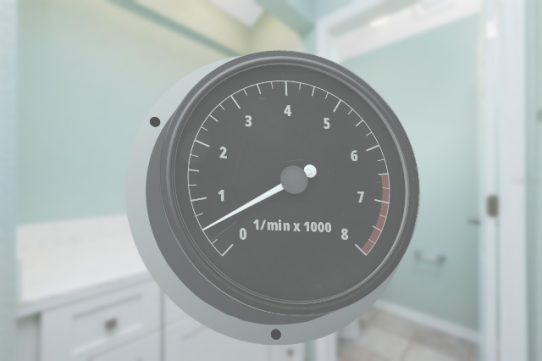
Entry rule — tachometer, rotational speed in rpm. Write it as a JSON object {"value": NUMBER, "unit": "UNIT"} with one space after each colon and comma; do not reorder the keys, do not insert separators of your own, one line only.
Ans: {"value": 500, "unit": "rpm"}
